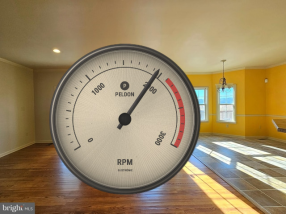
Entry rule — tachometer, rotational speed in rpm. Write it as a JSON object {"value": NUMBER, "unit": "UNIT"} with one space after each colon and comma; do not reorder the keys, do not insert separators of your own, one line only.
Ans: {"value": 1950, "unit": "rpm"}
